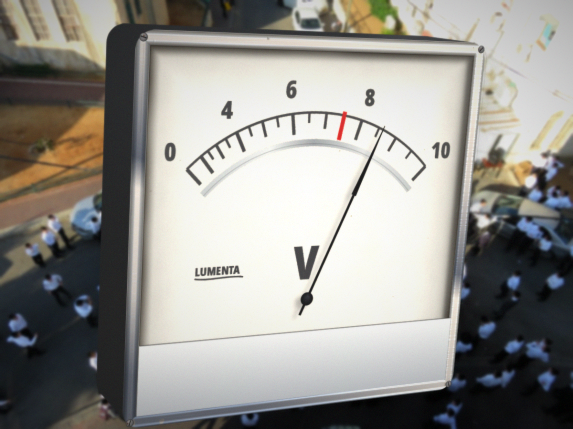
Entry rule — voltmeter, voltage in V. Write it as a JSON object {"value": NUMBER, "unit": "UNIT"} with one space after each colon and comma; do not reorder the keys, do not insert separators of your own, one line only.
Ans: {"value": 8.5, "unit": "V"}
